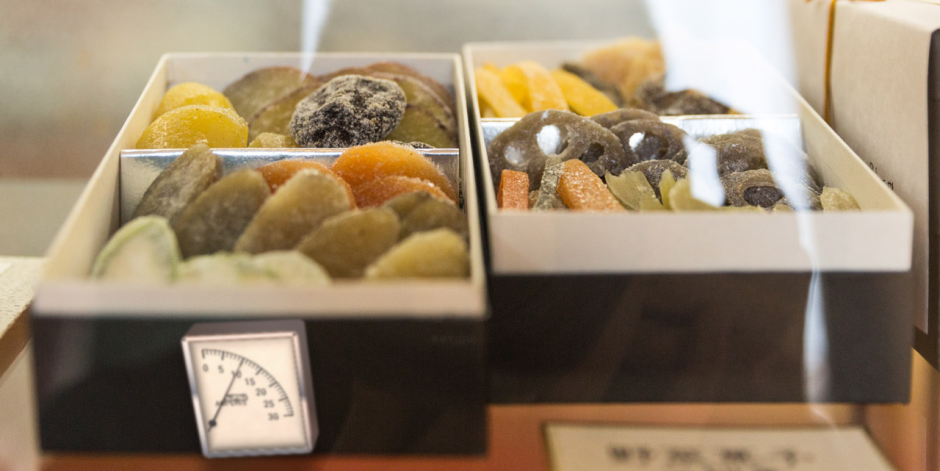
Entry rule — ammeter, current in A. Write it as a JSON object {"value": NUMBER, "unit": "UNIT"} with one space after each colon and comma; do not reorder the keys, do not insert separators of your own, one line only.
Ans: {"value": 10, "unit": "A"}
